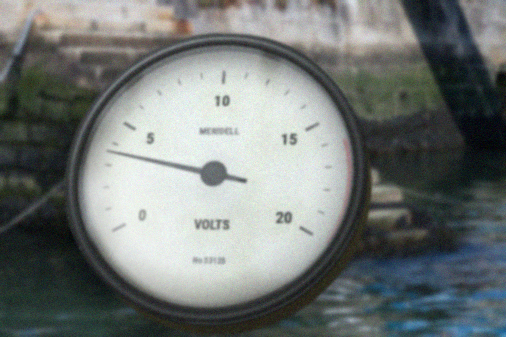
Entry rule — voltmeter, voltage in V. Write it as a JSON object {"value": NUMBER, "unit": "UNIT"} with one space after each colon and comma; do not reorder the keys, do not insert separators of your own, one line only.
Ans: {"value": 3.5, "unit": "V"}
